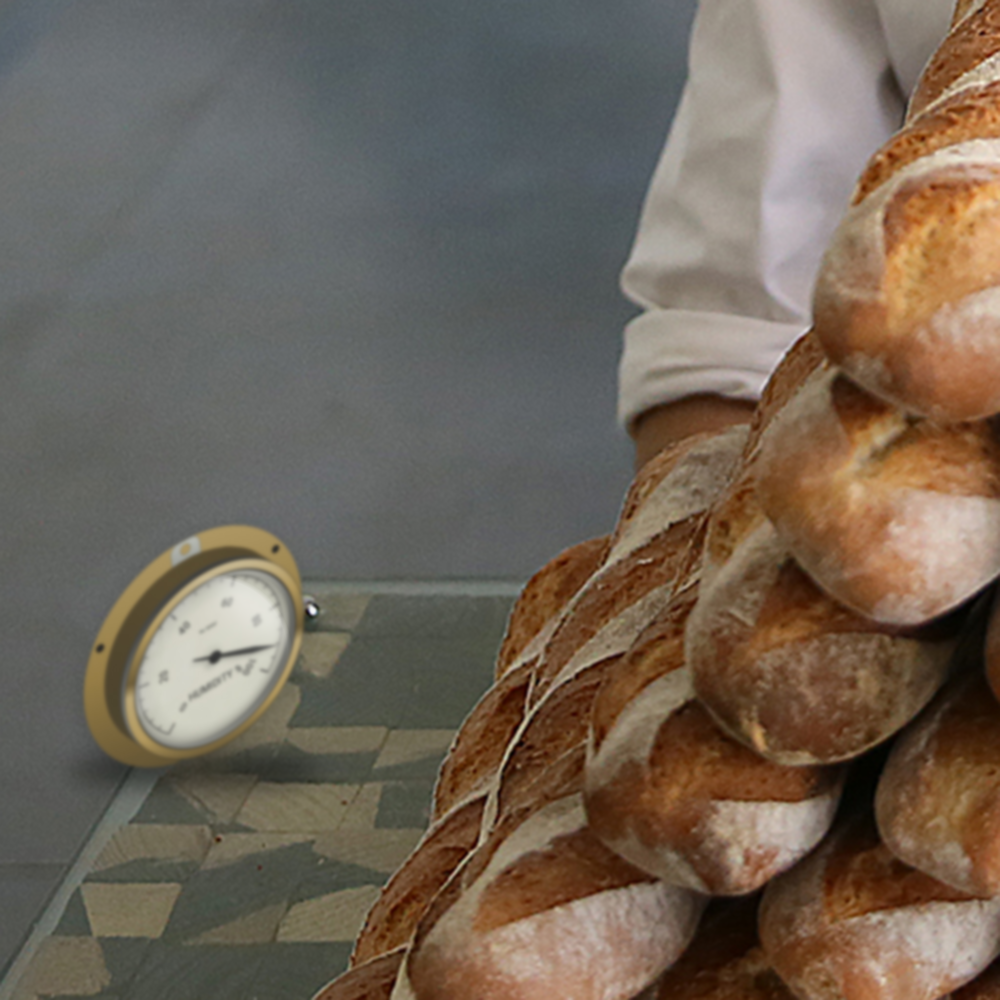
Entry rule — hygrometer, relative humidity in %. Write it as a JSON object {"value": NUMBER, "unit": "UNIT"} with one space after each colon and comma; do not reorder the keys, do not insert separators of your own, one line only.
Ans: {"value": 92, "unit": "%"}
